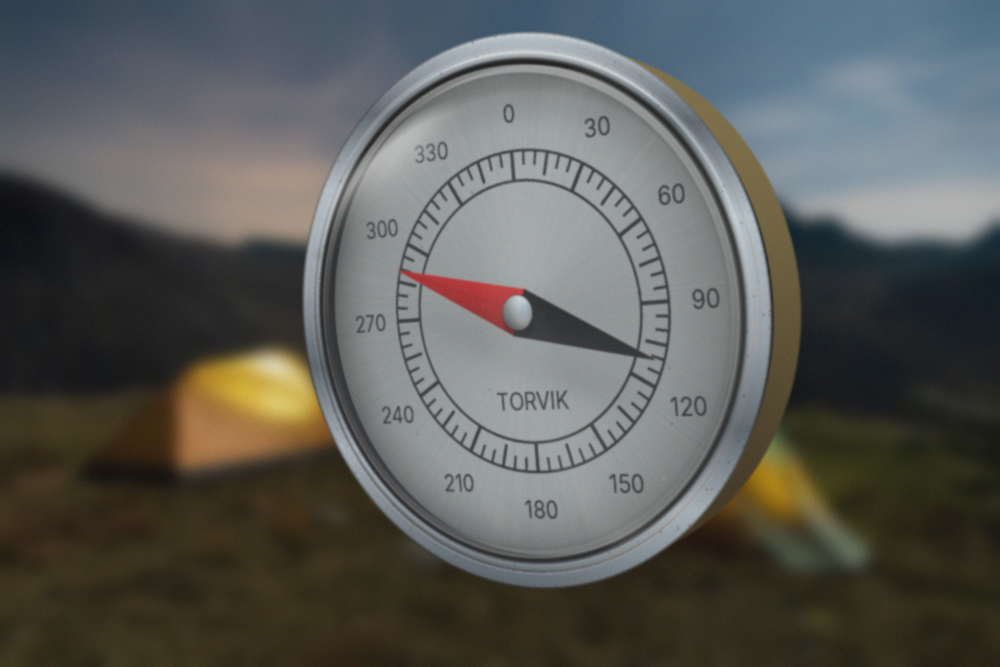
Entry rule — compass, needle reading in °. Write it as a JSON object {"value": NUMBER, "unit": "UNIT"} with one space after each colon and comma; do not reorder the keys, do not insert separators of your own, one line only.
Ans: {"value": 290, "unit": "°"}
